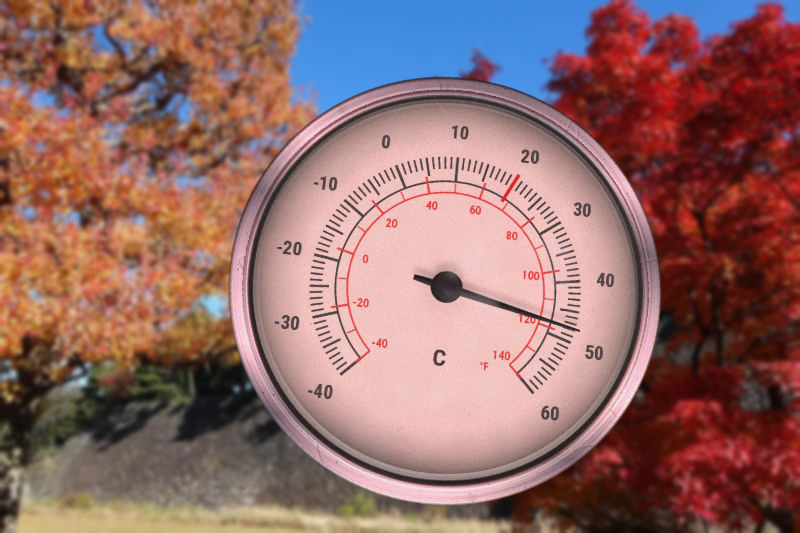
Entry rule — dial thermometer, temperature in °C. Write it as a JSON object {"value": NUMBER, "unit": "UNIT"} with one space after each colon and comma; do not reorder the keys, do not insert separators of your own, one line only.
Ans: {"value": 48, "unit": "°C"}
